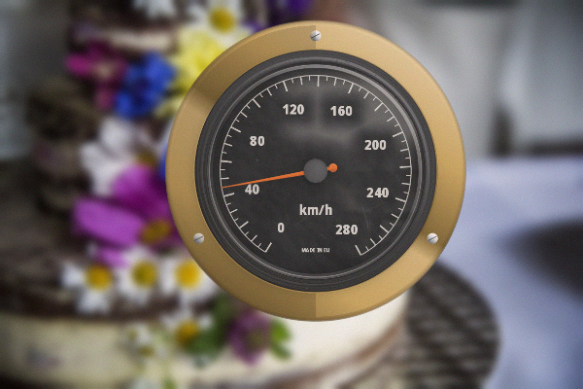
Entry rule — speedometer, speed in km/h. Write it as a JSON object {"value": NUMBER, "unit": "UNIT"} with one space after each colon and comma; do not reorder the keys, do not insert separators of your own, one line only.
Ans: {"value": 45, "unit": "km/h"}
